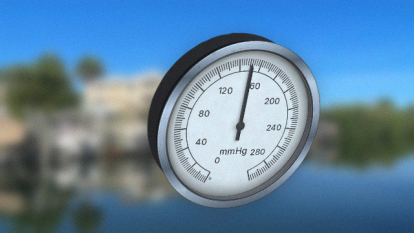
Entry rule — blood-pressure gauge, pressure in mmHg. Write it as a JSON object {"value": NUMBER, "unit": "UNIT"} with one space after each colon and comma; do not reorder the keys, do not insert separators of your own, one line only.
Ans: {"value": 150, "unit": "mmHg"}
